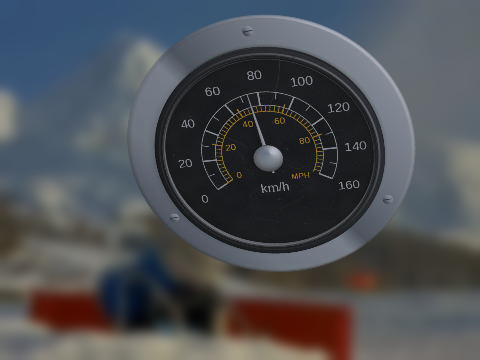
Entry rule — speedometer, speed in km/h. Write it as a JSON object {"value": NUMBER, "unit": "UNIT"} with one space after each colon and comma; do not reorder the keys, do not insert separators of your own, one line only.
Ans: {"value": 75, "unit": "km/h"}
